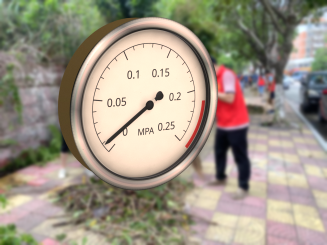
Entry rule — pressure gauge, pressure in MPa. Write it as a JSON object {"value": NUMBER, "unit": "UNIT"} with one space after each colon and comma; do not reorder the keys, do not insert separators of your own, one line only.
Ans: {"value": 0.01, "unit": "MPa"}
